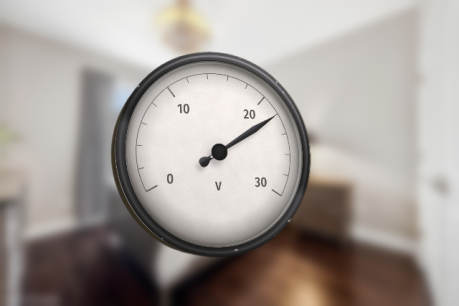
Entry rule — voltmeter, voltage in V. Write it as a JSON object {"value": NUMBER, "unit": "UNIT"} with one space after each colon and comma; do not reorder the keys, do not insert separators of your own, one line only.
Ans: {"value": 22, "unit": "V"}
